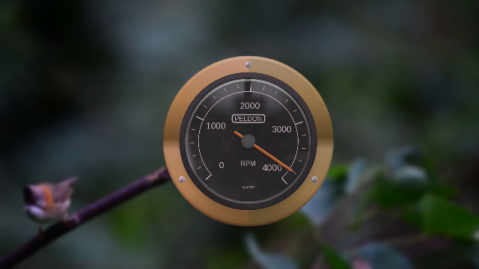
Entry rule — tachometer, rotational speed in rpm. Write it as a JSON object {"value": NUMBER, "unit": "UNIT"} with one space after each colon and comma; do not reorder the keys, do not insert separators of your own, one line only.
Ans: {"value": 3800, "unit": "rpm"}
